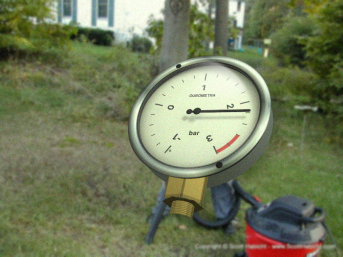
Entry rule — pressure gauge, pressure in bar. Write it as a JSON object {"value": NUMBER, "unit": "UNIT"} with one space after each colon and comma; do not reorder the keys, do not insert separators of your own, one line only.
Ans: {"value": 2.2, "unit": "bar"}
